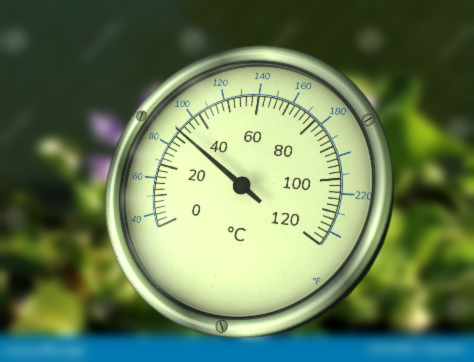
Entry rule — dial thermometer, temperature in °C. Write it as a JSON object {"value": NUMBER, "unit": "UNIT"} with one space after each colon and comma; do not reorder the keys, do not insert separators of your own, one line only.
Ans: {"value": 32, "unit": "°C"}
